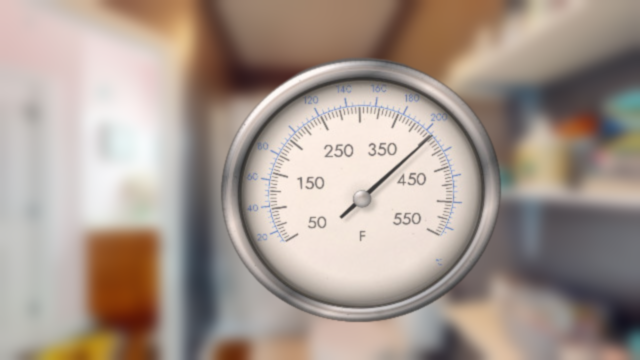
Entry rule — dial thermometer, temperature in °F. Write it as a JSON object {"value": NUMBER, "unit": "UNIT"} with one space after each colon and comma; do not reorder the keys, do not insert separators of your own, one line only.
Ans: {"value": 400, "unit": "°F"}
